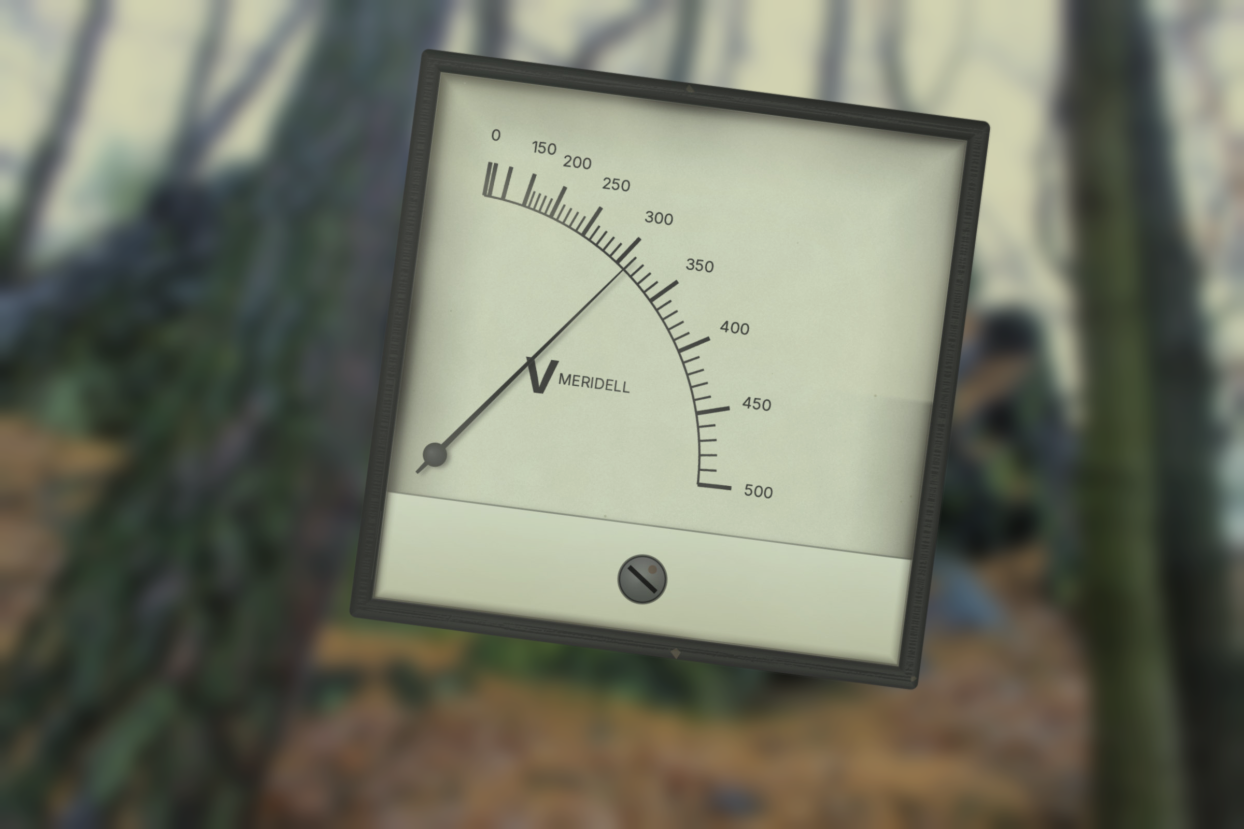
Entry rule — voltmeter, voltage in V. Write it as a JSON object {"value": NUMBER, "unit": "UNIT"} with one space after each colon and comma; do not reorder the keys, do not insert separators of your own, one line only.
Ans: {"value": 310, "unit": "V"}
